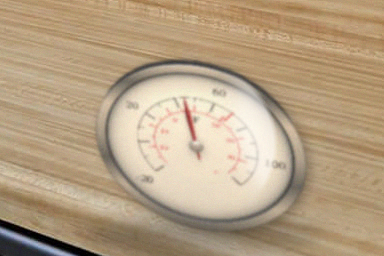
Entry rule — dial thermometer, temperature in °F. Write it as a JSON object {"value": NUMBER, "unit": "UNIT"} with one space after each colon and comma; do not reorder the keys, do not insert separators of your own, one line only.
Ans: {"value": 45, "unit": "°F"}
